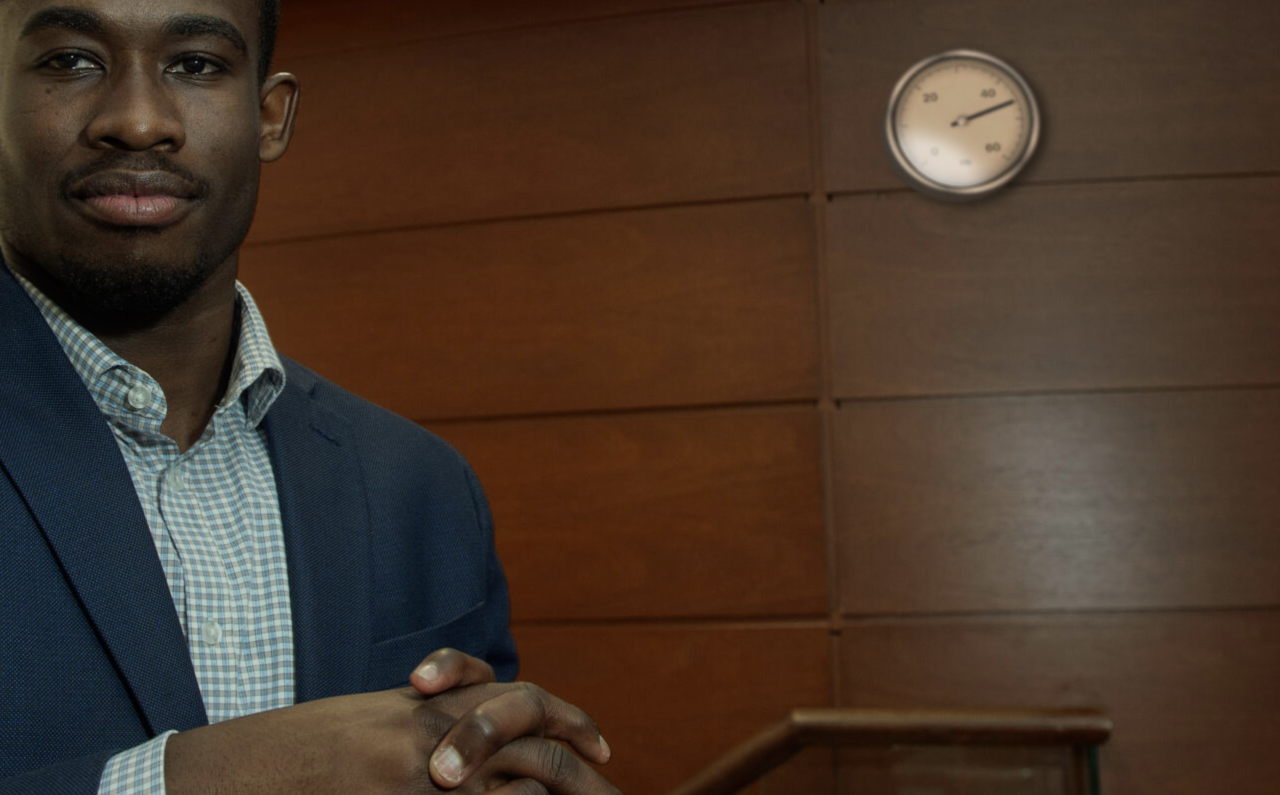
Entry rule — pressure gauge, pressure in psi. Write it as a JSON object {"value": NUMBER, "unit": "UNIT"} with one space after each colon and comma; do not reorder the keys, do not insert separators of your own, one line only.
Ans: {"value": 46, "unit": "psi"}
